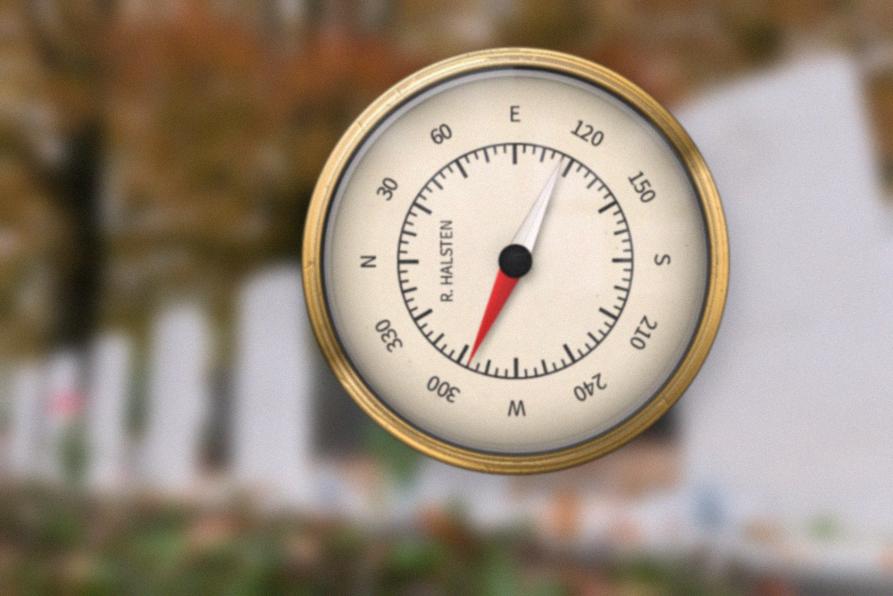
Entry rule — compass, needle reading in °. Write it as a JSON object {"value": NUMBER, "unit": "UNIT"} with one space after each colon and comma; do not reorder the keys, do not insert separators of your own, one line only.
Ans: {"value": 295, "unit": "°"}
